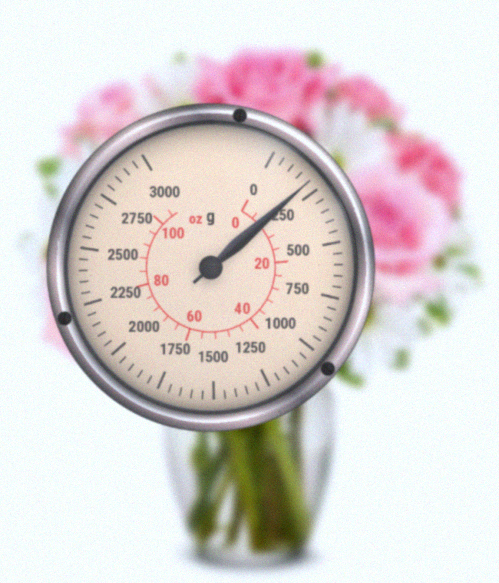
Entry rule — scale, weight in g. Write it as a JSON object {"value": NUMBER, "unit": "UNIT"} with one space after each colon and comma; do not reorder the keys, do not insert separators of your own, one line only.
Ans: {"value": 200, "unit": "g"}
